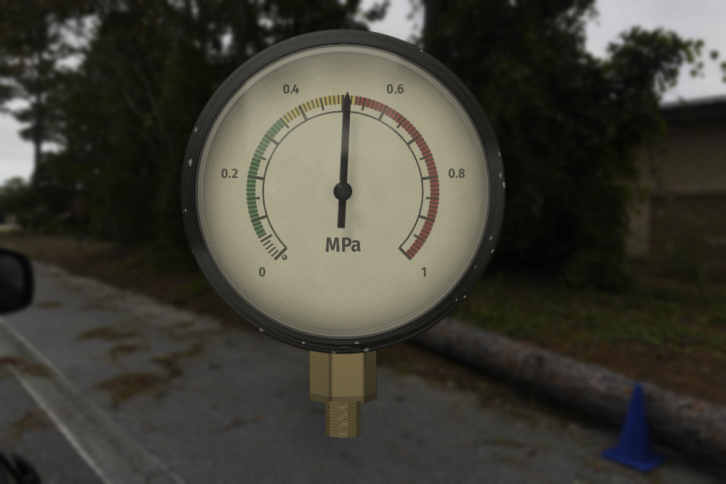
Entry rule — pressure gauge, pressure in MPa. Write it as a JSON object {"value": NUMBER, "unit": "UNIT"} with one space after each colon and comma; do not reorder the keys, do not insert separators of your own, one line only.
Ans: {"value": 0.51, "unit": "MPa"}
